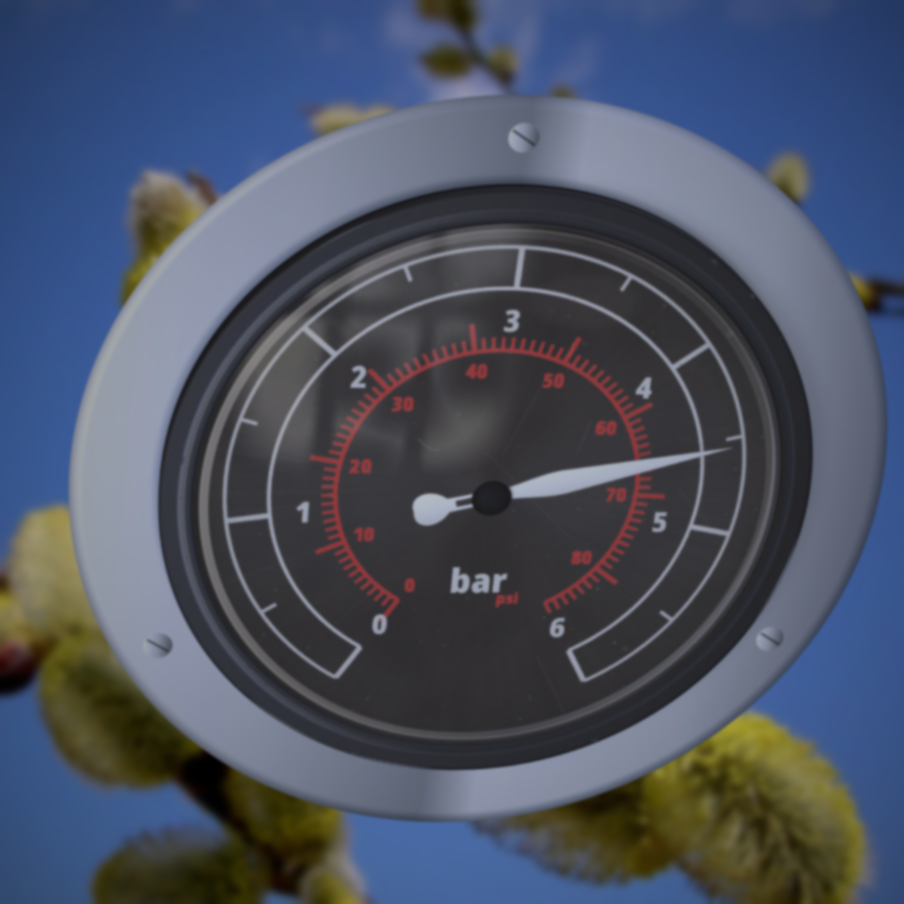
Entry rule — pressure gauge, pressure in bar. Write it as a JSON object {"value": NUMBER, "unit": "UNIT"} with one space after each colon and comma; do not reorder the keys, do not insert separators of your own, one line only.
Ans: {"value": 4.5, "unit": "bar"}
